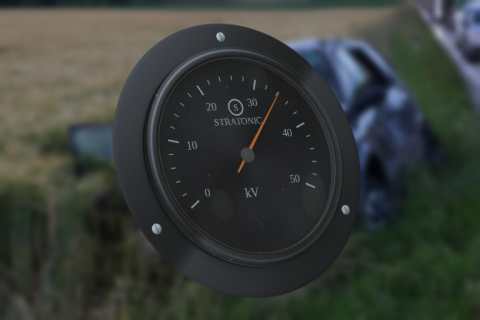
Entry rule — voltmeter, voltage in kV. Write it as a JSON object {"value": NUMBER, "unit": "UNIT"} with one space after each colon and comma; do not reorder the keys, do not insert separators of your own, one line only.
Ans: {"value": 34, "unit": "kV"}
